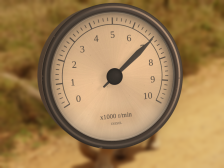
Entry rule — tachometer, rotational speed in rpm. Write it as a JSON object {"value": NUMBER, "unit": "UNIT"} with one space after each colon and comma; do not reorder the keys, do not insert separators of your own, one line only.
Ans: {"value": 7000, "unit": "rpm"}
